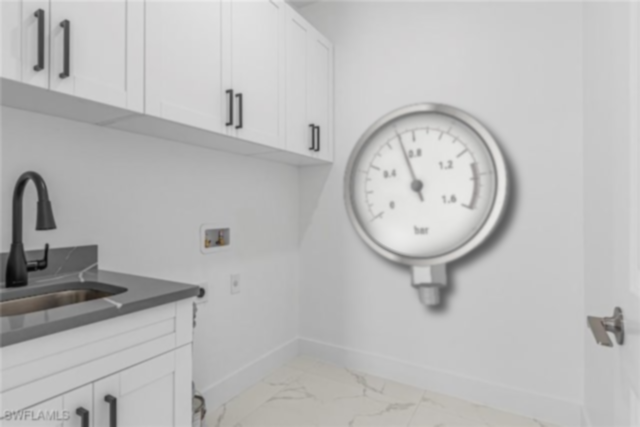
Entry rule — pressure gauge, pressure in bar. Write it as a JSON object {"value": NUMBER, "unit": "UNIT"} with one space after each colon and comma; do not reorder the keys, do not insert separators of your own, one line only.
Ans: {"value": 0.7, "unit": "bar"}
